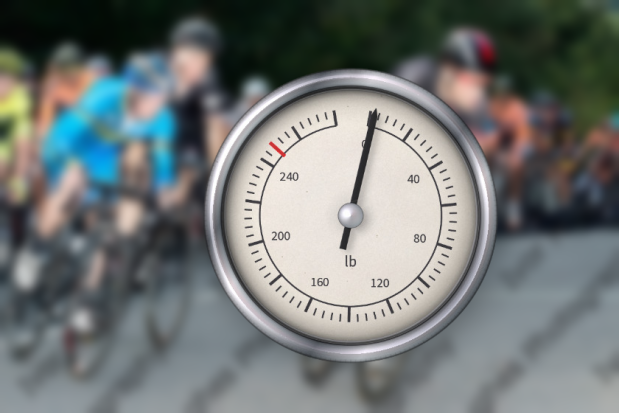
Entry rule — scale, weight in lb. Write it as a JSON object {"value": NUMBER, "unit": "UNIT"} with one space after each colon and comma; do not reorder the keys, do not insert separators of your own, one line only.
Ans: {"value": 2, "unit": "lb"}
